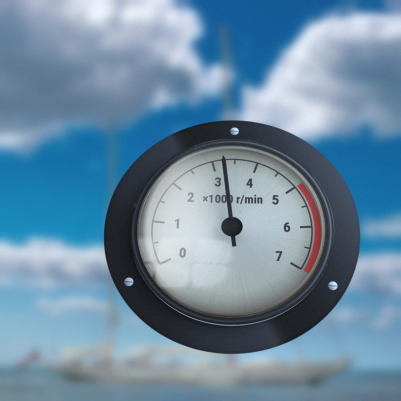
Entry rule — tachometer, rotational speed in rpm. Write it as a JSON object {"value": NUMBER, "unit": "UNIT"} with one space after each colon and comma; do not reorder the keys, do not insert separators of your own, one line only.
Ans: {"value": 3250, "unit": "rpm"}
